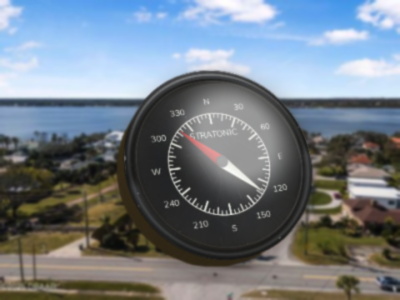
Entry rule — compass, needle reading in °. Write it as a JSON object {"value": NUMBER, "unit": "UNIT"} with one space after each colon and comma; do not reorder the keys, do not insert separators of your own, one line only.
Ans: {"value": 315, "unit": "°"}
